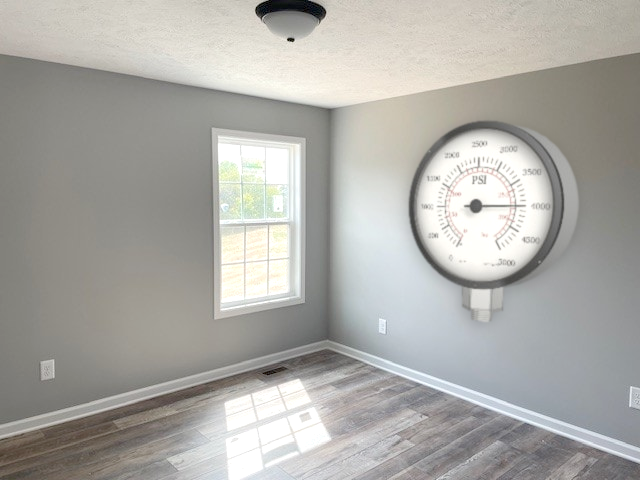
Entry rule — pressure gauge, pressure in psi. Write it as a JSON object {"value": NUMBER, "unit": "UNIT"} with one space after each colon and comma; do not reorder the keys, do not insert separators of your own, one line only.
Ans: {"value": 4000, "unit": "psi"}
